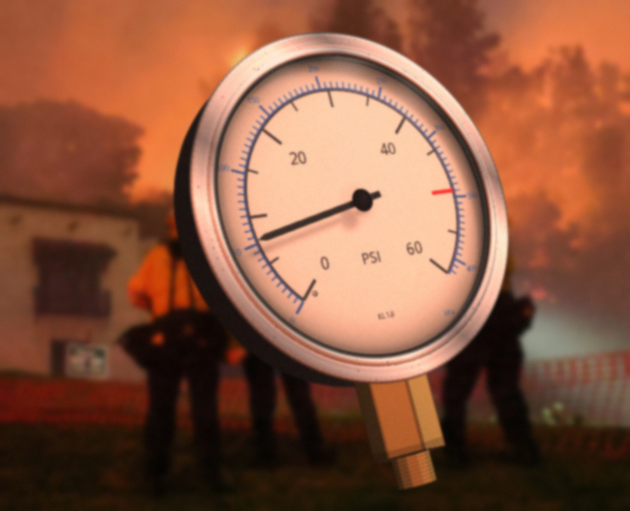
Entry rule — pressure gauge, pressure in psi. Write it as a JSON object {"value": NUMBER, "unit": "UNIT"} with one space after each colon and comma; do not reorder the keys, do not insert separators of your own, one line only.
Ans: {"value": 7.5, "unit": "psi"}
